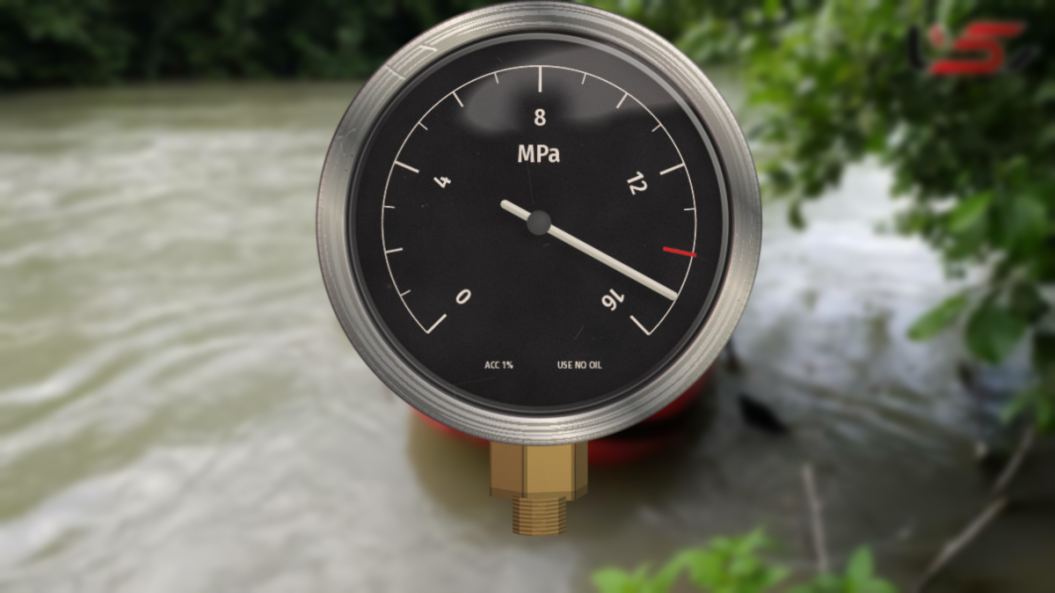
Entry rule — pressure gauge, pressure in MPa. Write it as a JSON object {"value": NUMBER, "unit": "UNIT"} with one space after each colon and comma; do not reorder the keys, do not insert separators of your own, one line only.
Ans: {"value": 15, "unit": "MPa"}
